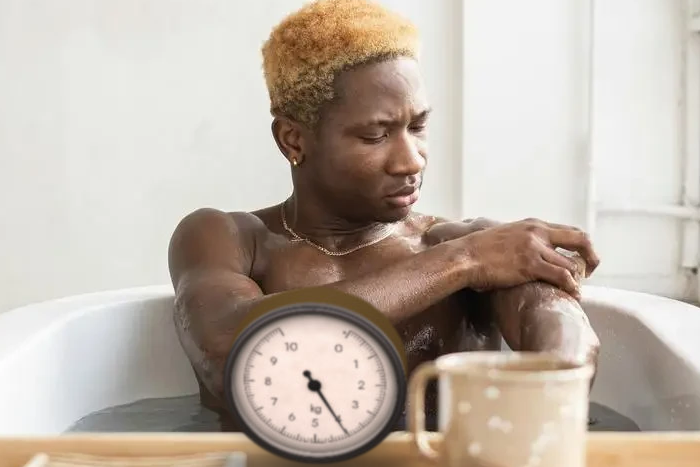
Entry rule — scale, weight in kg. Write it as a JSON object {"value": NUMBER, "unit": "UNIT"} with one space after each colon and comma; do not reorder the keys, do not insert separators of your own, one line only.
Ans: {"value": 4, "unit": "kg"}
